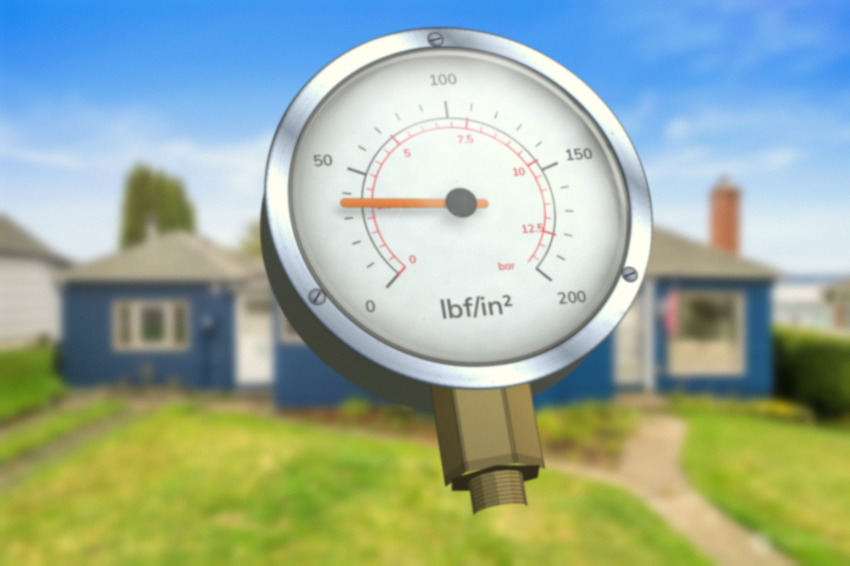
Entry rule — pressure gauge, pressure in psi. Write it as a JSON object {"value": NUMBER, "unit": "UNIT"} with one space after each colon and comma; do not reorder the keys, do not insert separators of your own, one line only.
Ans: {"value": 35, "unit": "psi"}
